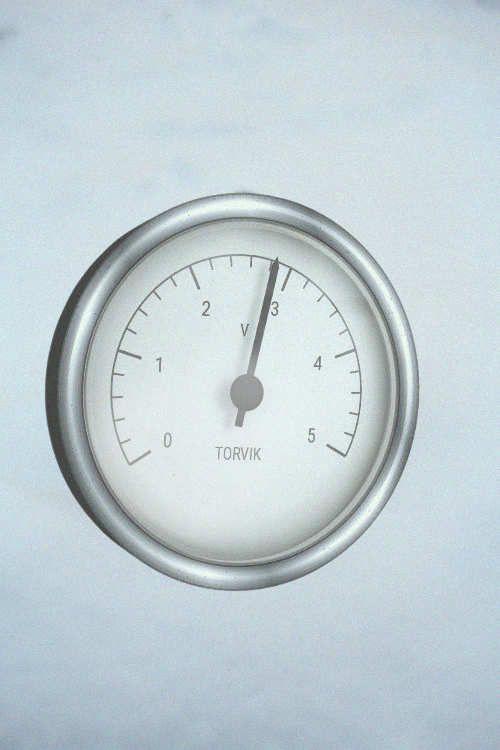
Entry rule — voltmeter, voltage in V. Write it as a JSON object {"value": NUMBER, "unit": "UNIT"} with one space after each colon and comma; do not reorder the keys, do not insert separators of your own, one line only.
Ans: {"value": 2.8, "unit": "V"}
